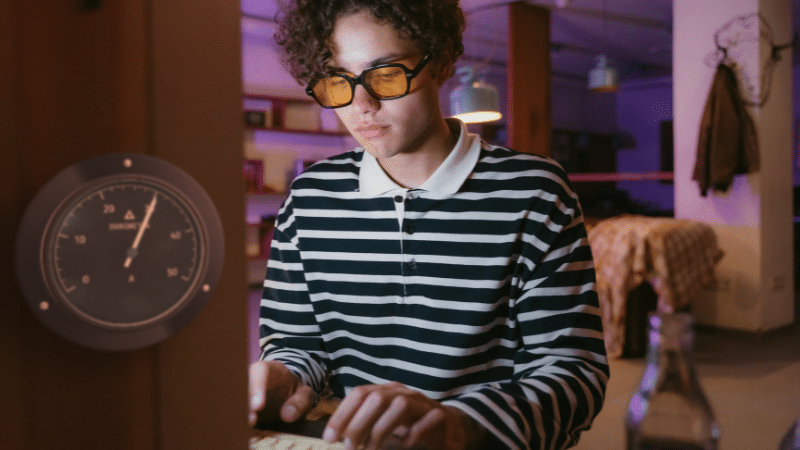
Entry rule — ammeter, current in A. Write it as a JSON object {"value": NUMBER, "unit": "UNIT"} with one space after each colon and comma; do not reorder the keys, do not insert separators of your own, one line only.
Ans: {"value": 30, "unit": "A"}
